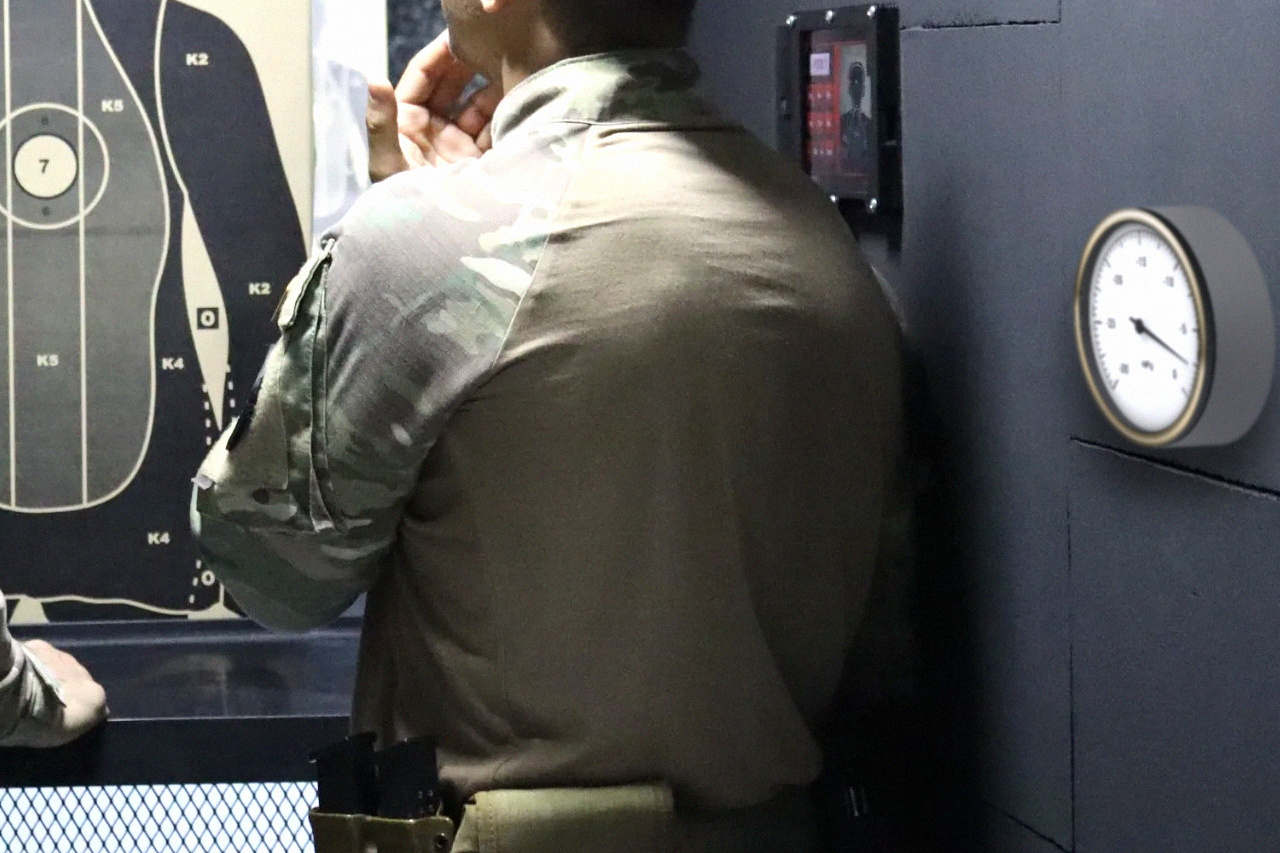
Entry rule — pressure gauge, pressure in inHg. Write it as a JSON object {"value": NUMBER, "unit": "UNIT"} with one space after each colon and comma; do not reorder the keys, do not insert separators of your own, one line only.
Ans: {"value": -2.5, "unit": "inHg"}
